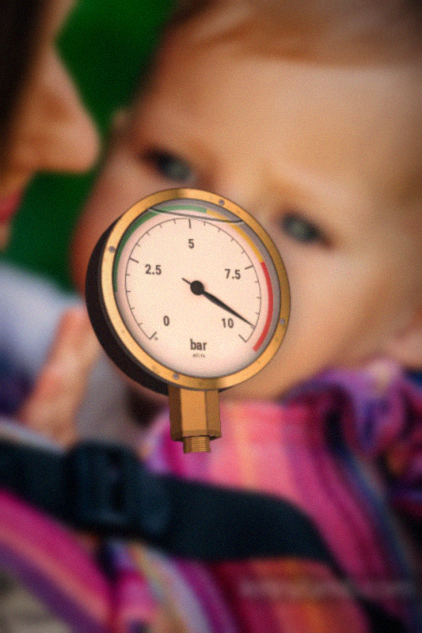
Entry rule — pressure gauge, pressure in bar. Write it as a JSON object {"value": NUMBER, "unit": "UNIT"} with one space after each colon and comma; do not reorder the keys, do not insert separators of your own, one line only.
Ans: {"value": 9.5, "unit": "bar"}
